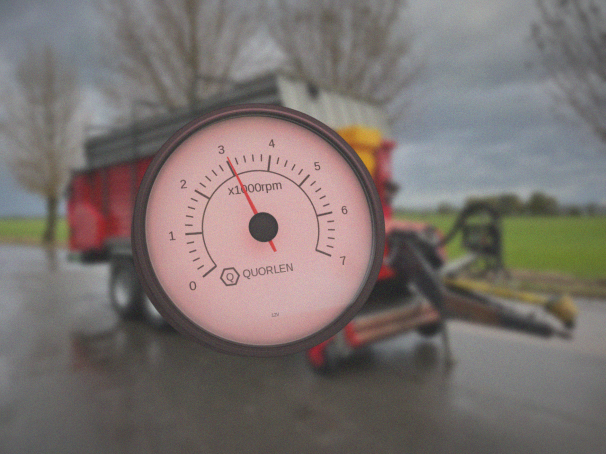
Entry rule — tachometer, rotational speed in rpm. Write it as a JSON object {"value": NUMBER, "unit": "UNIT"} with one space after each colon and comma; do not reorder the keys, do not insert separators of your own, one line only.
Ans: {"value": 3000, "unit": "rpm"}
